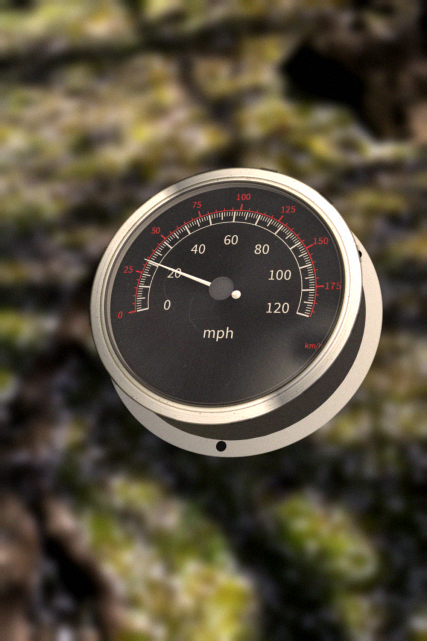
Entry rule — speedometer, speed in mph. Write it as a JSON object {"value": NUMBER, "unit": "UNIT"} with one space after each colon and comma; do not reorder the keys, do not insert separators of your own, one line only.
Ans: {"value": 20, "unit": "mph"}
